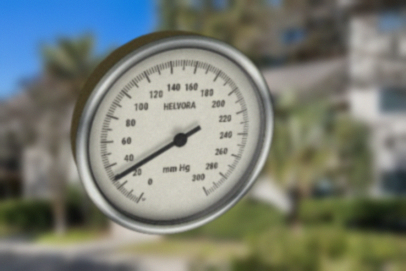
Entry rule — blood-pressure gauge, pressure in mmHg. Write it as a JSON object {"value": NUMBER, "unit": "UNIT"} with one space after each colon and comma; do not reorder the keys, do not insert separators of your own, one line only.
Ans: {"value": 30, "unit": "mmHg"}
